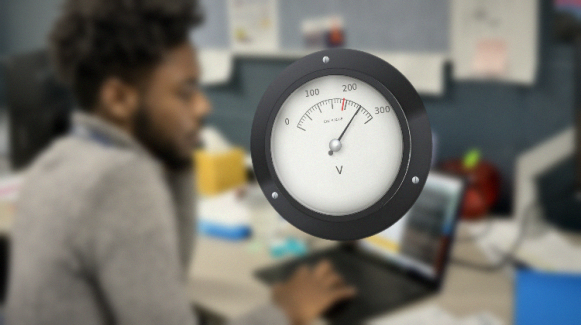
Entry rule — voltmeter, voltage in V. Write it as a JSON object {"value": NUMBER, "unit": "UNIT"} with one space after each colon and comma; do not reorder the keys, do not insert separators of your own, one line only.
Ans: {"value": 250, "unit": "V"}
